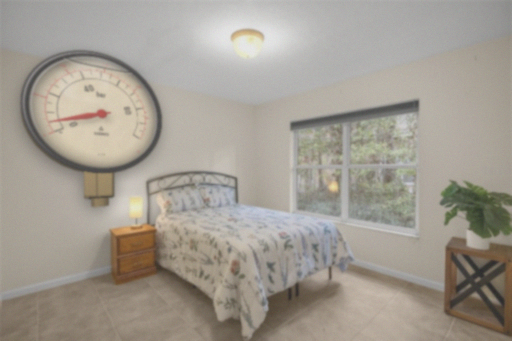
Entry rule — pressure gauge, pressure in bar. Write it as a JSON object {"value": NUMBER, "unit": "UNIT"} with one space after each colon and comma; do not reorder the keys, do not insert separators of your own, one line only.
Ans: {"value": 5, "unit": "bar"}
